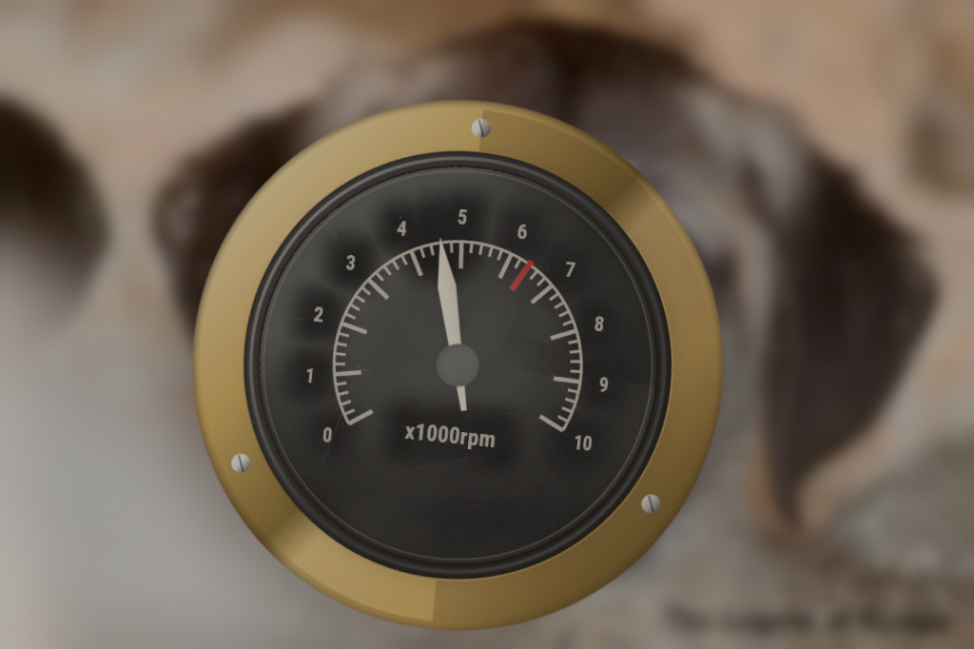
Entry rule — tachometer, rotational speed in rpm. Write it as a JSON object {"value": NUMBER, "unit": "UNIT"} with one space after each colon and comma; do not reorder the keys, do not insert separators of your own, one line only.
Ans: {"value": 4600, "unit": "rpm"}
